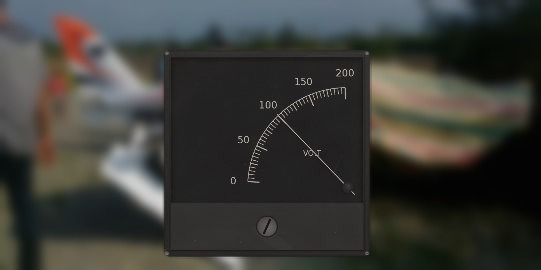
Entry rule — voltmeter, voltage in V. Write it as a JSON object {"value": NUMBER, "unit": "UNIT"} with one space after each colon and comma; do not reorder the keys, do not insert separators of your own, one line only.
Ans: {"value": 100, "unit": "V"}
